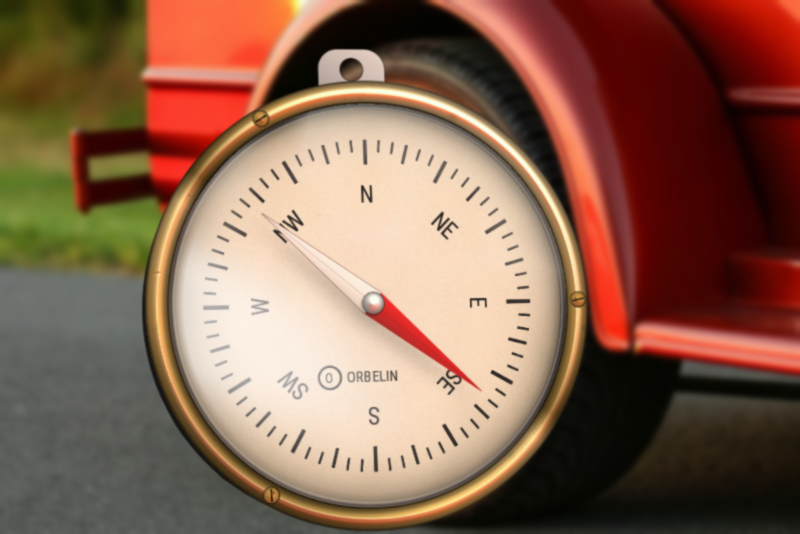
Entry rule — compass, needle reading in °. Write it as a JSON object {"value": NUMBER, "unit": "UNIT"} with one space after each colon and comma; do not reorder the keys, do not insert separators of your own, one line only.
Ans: {"value": 130, "unit": "°"}
